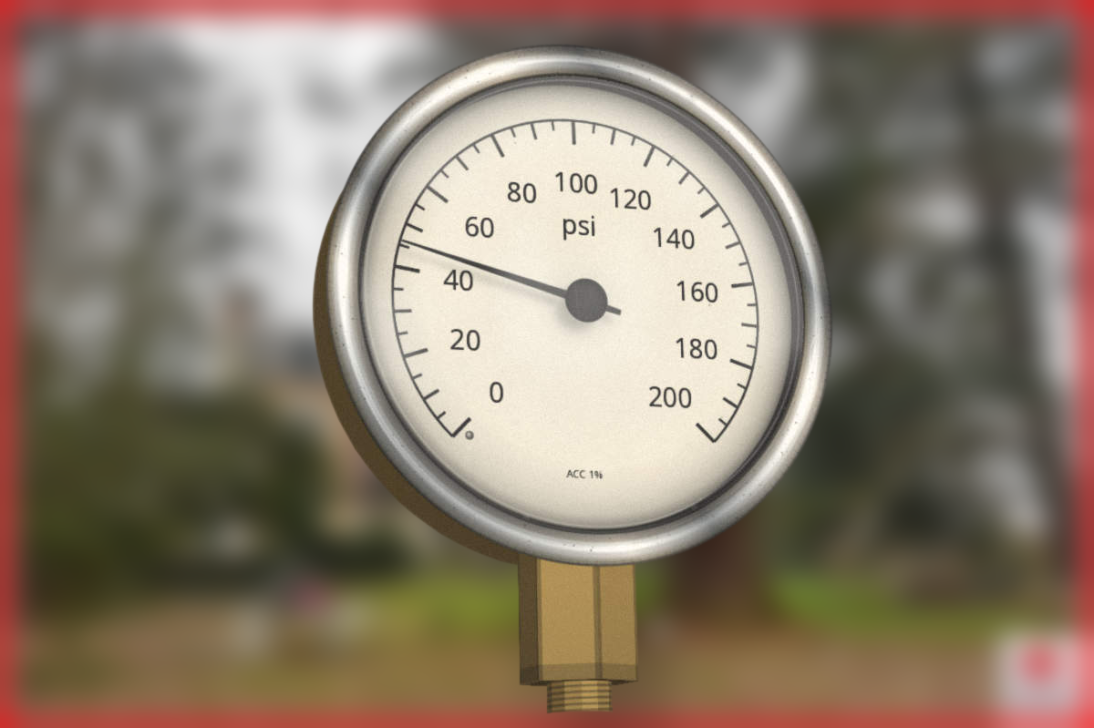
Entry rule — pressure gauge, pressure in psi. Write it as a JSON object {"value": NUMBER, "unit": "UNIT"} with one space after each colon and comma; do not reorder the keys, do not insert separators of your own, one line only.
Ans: {"value": 45, "unit": "psi"}
